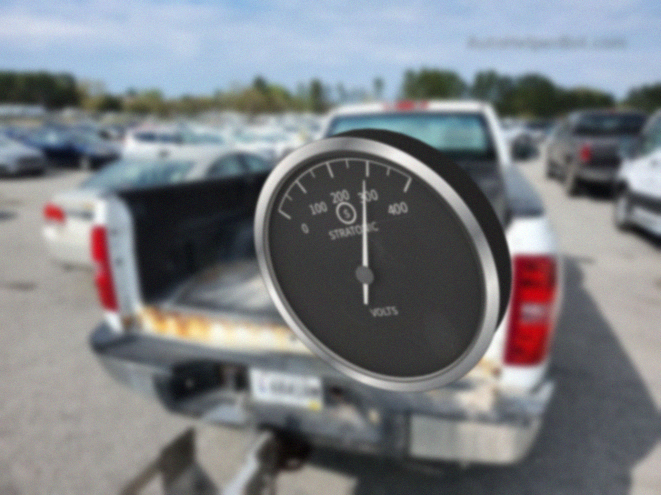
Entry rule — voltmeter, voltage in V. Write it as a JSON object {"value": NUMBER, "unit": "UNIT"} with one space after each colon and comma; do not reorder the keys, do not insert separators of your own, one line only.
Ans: {"value": 300, "unit": "V"}
